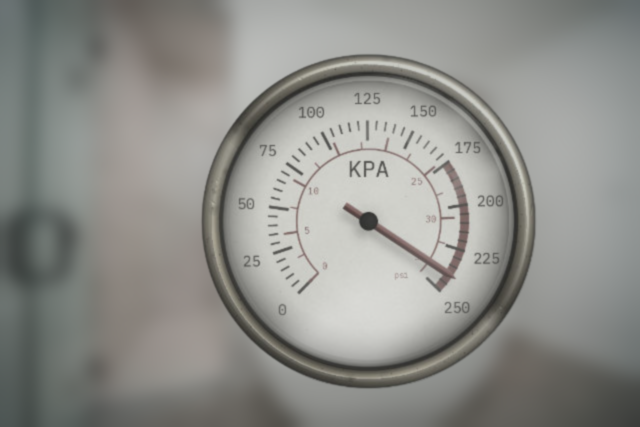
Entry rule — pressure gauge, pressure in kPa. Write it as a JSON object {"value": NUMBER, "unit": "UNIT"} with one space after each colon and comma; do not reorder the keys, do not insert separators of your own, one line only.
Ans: {"value": 240, "unit": "kPa"}
